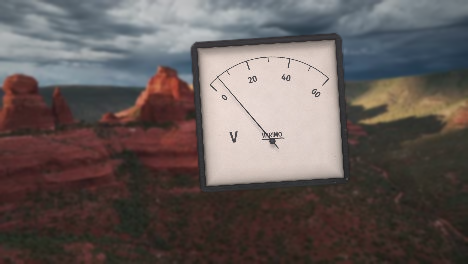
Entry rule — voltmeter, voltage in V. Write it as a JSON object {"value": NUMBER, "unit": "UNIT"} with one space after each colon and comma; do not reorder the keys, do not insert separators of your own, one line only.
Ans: {"value": 5, "unit": "V"}
